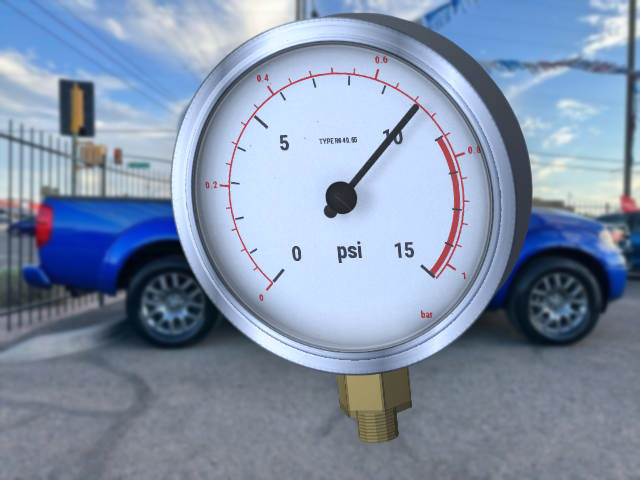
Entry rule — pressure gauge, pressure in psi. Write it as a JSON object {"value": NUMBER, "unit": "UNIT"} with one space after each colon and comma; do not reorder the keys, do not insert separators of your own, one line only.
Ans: {"value": 10, "unit": "psi"}
